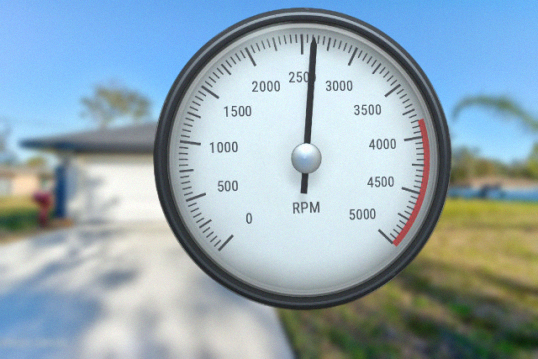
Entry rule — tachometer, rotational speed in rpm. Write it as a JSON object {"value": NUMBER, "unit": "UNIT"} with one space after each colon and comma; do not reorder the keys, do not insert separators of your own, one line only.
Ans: {"value": 2600, "unit": "rpm"}
